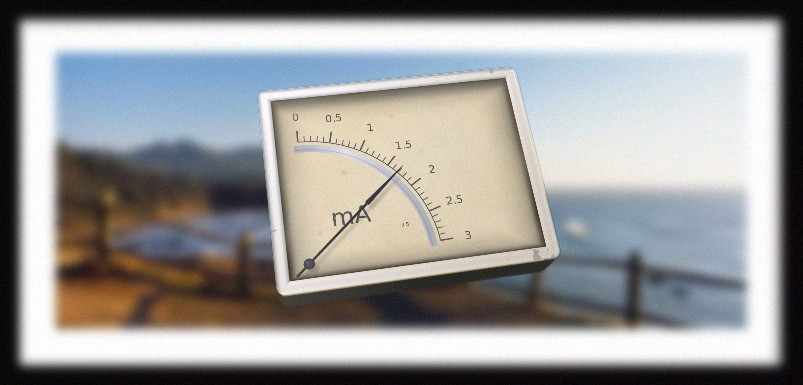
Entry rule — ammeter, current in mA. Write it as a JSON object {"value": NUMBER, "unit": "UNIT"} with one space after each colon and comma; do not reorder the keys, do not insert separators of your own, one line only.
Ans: {"value": 1.7, "unit": "mA"}
